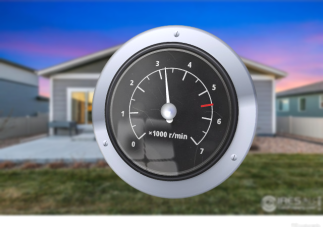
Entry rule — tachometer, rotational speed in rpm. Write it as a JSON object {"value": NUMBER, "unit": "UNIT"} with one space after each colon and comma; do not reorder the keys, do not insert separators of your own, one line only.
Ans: {"value": 3250, "unit": "rpm"}
